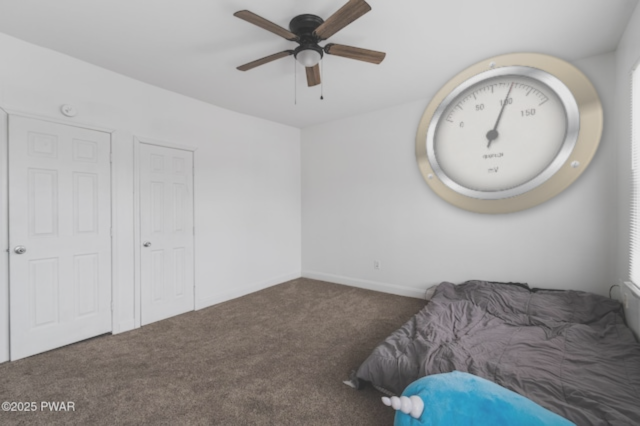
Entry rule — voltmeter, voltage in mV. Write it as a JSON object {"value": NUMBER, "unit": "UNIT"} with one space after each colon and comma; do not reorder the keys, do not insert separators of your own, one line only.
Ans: {"value": 100, "unit": "mV"}
